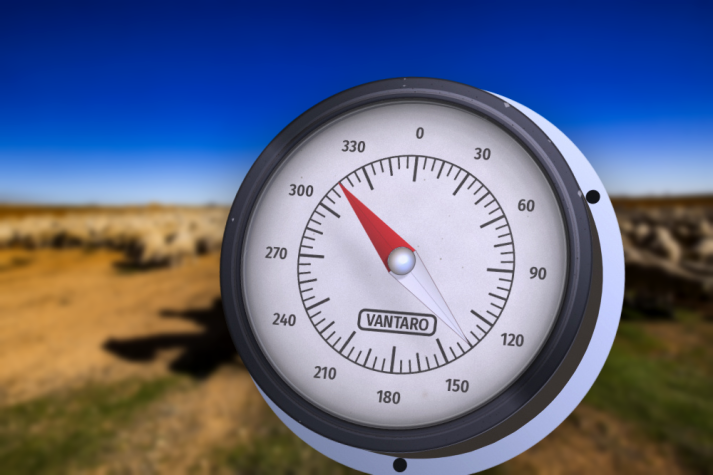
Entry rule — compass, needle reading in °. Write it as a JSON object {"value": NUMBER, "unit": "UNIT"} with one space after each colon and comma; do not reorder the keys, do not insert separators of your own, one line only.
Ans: {"value": 315, "unit": "°"}
